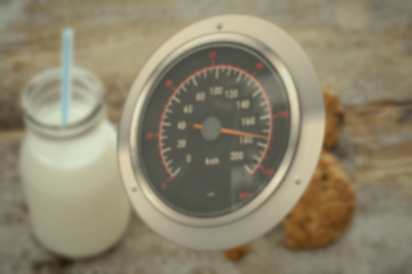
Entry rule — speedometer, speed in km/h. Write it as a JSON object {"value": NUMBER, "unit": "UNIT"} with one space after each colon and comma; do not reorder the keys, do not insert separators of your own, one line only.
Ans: {"value": 175, "unit": "km/h"}
